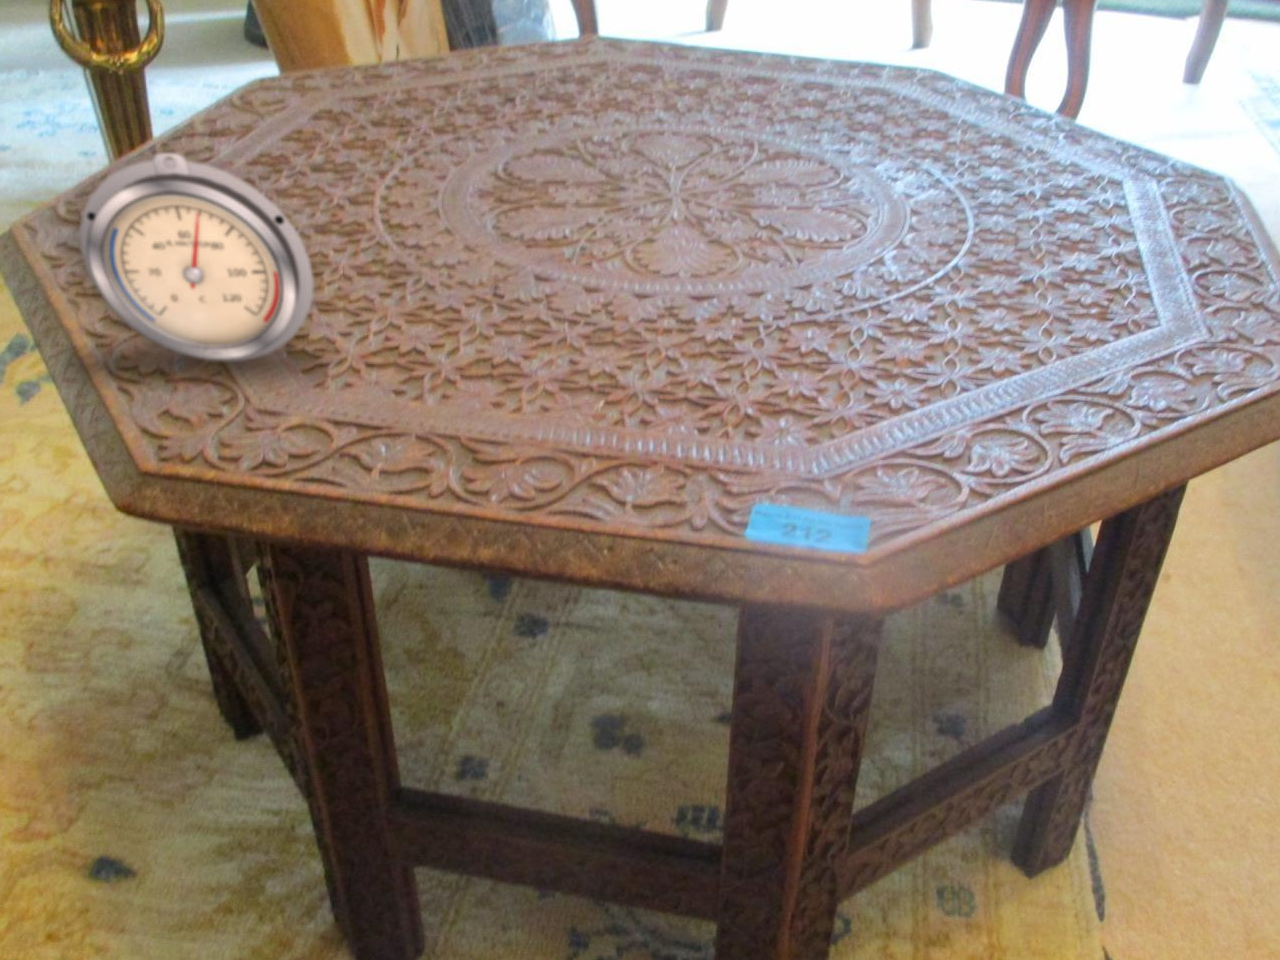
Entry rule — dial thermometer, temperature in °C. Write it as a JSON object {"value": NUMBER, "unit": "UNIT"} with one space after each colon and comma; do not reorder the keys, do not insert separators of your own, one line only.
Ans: {"value": 68, "unit": "°C"}
